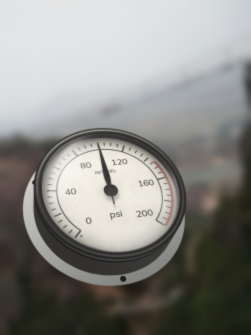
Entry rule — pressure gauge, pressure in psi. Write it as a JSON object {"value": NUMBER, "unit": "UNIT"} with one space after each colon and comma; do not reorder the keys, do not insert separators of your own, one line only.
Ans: {"value": 100, "unit": "psi"}
